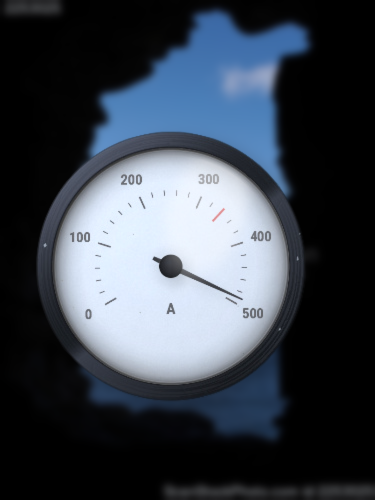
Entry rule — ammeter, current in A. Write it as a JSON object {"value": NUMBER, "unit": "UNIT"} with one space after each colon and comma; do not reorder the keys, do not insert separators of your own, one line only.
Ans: {"value": 490, "unit": "A"}
